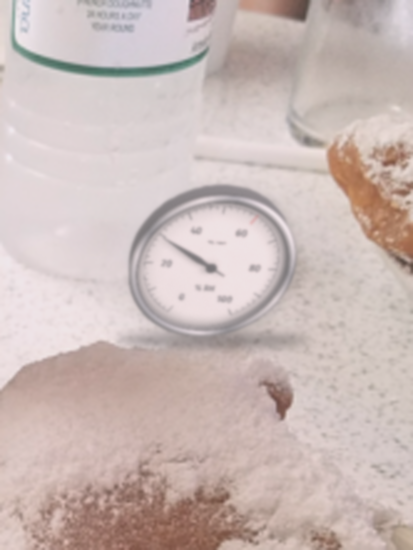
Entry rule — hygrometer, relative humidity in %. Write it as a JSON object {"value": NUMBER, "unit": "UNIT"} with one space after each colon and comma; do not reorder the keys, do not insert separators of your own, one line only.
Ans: {"value": 30, "unit": "%"}
